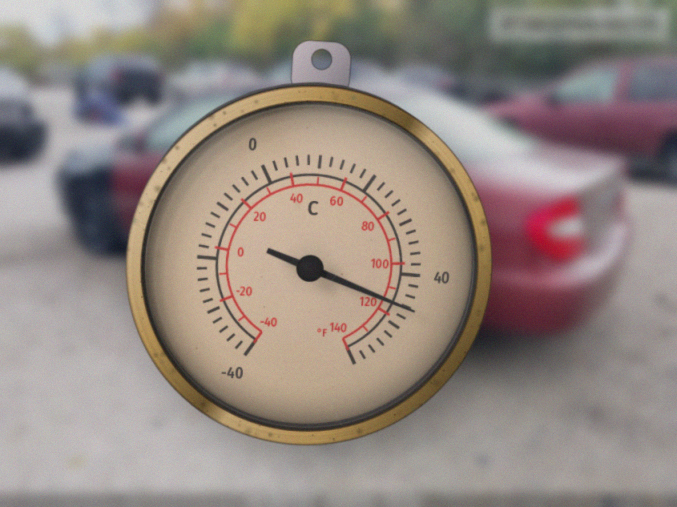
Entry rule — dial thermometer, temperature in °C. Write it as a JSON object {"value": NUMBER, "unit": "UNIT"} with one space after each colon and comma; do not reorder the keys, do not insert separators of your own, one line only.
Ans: {"value": 46, "unit": "°C"}
